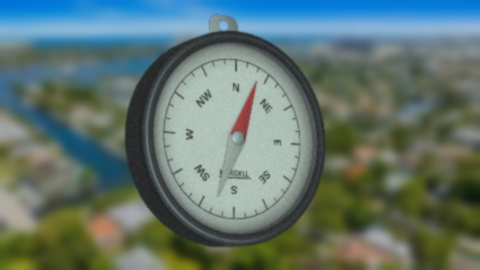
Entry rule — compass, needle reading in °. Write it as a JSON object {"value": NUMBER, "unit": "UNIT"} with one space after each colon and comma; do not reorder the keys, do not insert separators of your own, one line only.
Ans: {"value": 20, "unit": "°"}
